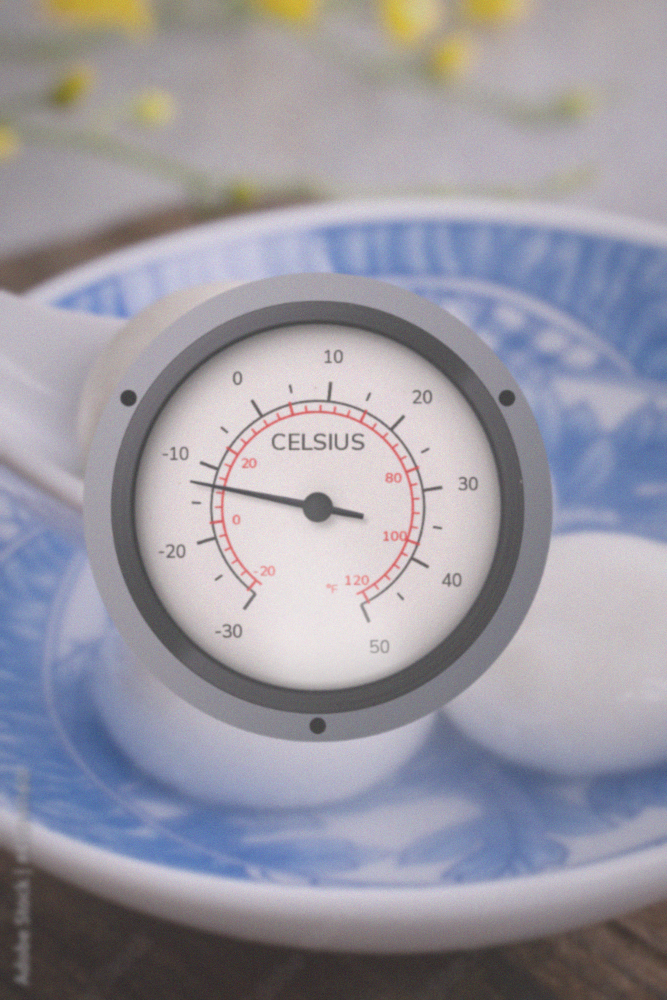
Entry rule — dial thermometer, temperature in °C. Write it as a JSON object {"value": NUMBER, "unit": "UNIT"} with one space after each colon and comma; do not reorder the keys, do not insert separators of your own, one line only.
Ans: {"value": -12.5, "unit": "°C"}
